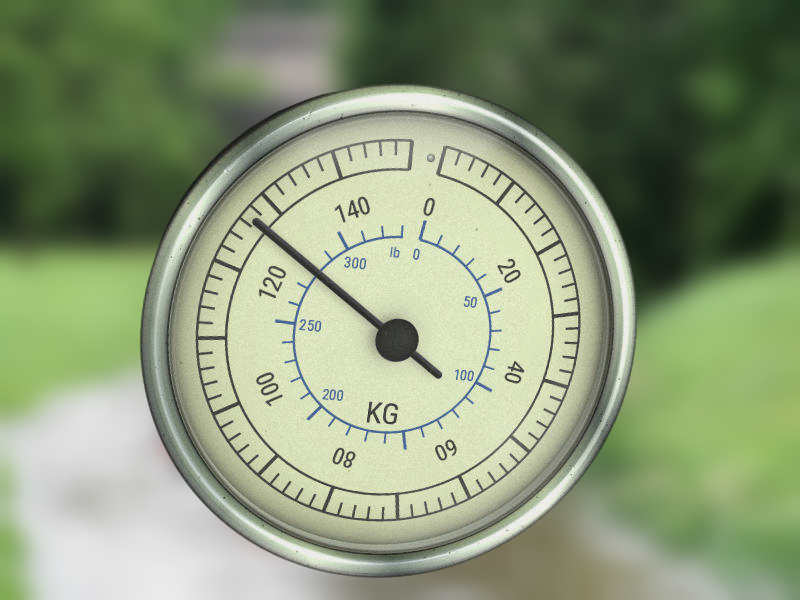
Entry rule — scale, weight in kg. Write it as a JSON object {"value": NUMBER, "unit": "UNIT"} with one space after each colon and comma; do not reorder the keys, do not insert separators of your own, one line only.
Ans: {"value": 127, "unit": "kg"}
